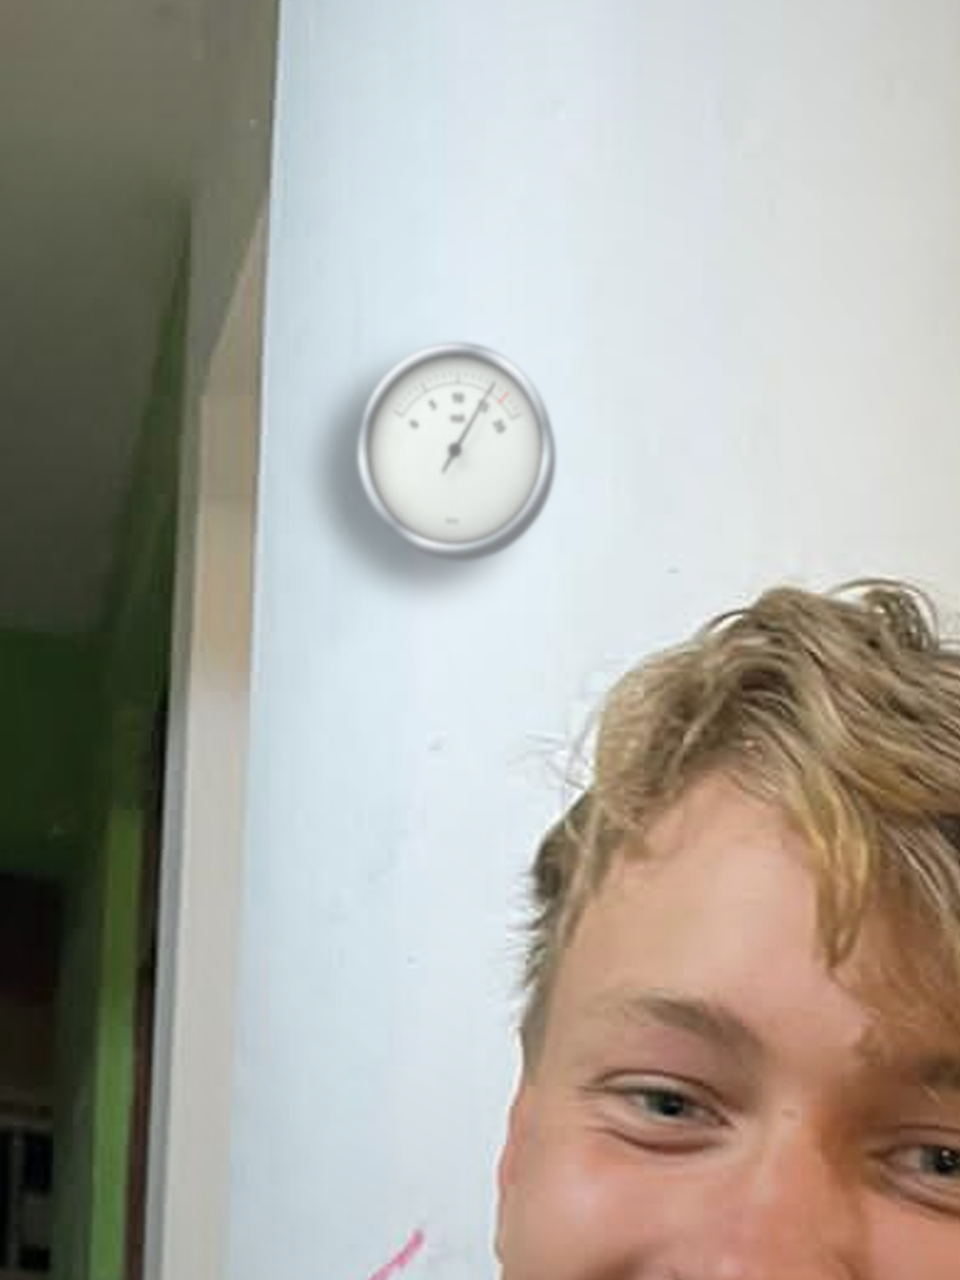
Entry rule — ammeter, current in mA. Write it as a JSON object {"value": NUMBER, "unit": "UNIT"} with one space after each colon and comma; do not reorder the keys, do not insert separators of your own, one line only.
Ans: {"value": 15, "unit": "mA"}
